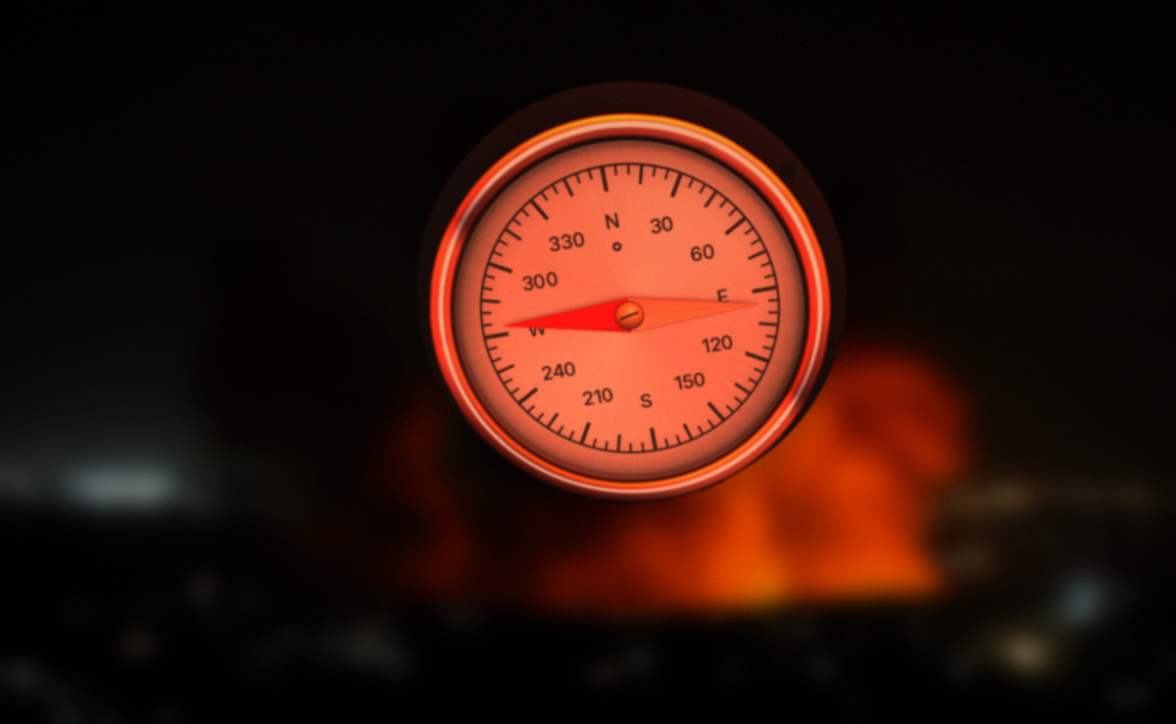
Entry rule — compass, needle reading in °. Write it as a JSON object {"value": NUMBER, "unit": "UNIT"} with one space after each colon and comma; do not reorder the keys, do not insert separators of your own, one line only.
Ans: {"value": 275, "unit": "°"}
